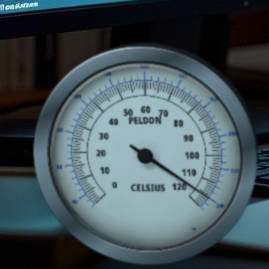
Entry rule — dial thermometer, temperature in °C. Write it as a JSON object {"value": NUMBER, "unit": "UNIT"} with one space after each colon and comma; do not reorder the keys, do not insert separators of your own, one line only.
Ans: {"value": 115, "unit": "°C"}
